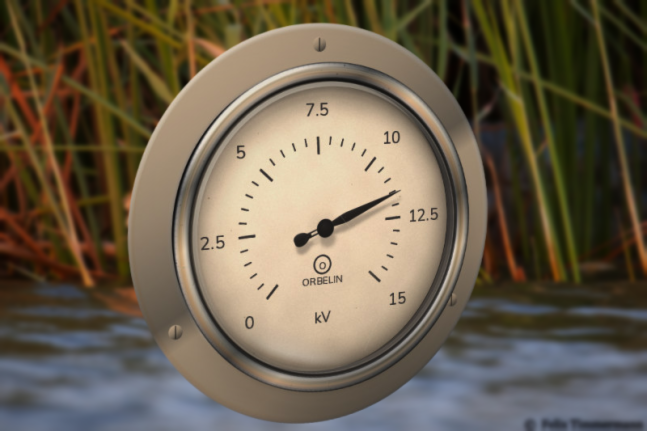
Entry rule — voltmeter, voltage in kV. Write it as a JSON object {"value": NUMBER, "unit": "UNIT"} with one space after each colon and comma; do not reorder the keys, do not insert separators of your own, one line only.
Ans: {"value": 11.5, "unit": "kV"}
